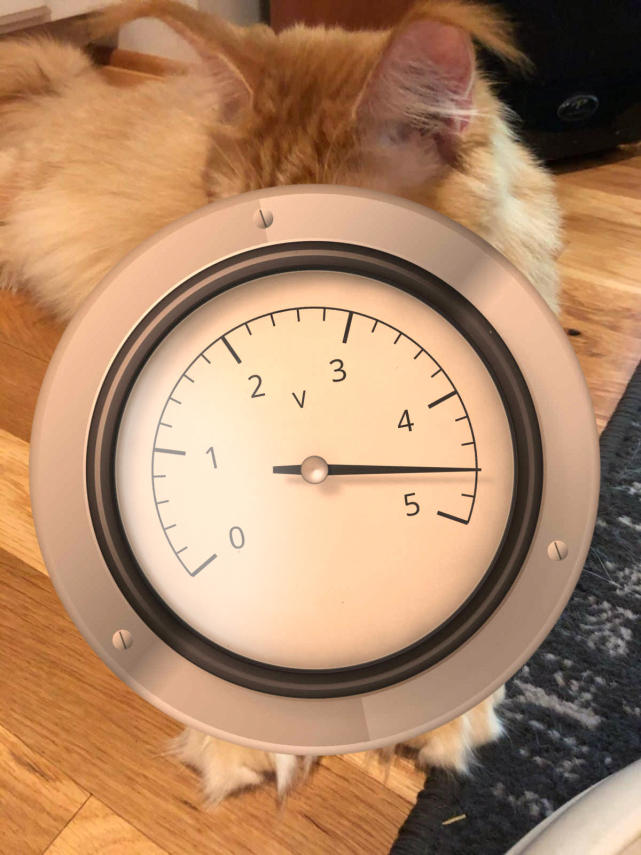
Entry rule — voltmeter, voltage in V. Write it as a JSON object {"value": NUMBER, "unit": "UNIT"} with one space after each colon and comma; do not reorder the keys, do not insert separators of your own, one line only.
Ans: {"value": 4.6, "unit": "V"}
